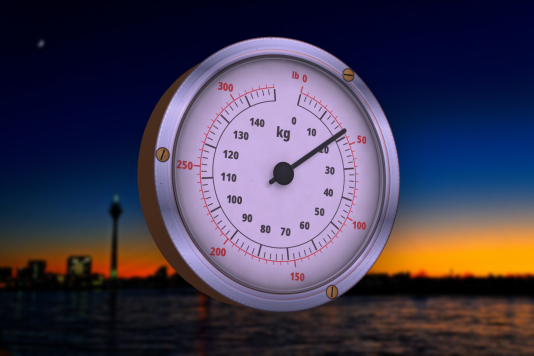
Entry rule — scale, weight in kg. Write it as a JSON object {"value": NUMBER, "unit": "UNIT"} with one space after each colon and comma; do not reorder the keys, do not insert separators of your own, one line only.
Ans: {"value": 18, "unit": "kg"}
